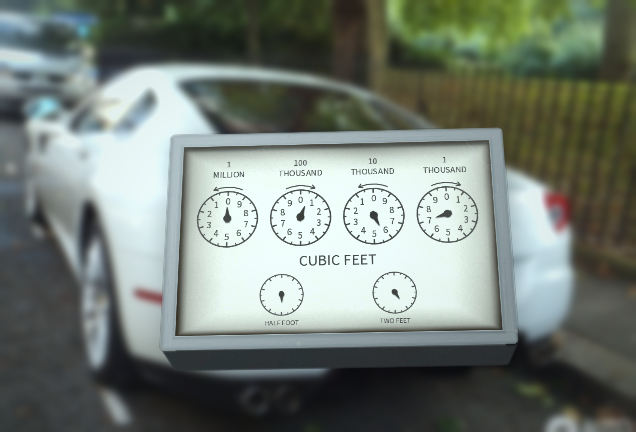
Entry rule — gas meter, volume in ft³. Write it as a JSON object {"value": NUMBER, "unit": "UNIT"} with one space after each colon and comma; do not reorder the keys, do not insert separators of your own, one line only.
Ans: {"value": 5700, "unit": "ft³"}
